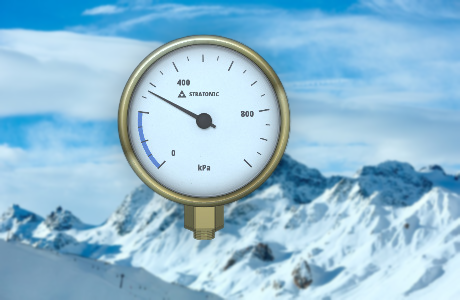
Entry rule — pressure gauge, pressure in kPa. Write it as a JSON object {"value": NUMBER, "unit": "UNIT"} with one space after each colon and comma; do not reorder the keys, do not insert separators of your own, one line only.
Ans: {"value": 275, "unit": "kPa"}
